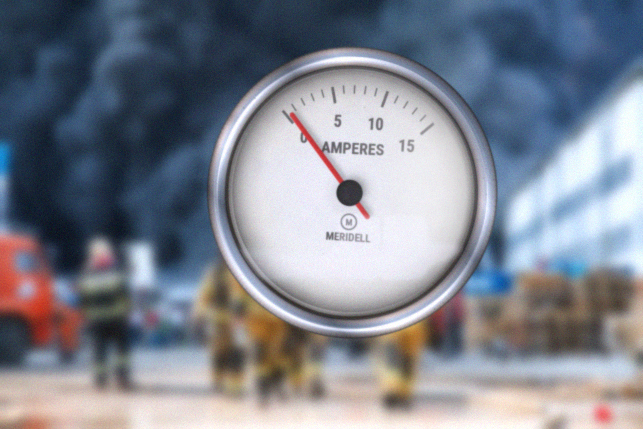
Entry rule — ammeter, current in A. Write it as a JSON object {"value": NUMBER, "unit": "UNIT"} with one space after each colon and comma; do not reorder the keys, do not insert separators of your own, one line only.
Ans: {"value": 0.5, "unit": "A"}
